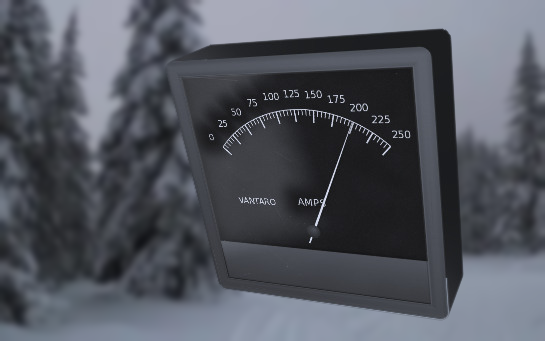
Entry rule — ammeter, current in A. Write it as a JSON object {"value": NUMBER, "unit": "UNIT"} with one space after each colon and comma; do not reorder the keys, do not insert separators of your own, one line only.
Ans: {"value": 200, "unit": "A"}
